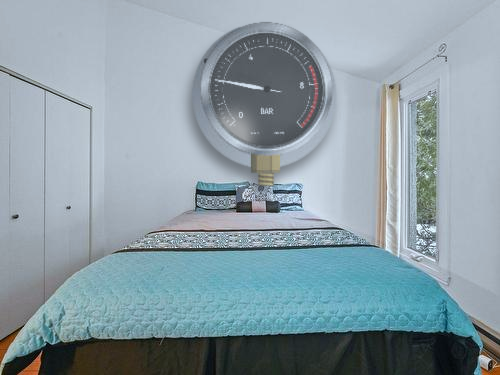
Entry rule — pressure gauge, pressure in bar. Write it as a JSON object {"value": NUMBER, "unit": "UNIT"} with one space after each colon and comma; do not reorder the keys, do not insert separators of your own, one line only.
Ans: {"value": 2, "unit": "bar"}
